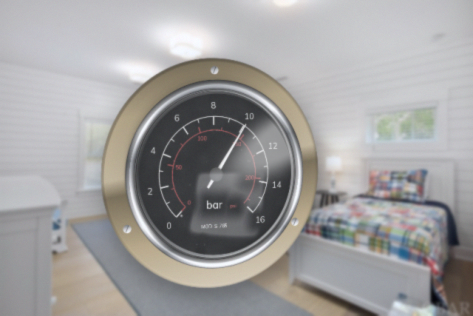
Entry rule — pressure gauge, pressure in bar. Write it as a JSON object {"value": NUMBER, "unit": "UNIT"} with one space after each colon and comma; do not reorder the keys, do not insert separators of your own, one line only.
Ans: {"value": 10, "unit": "bar"}
